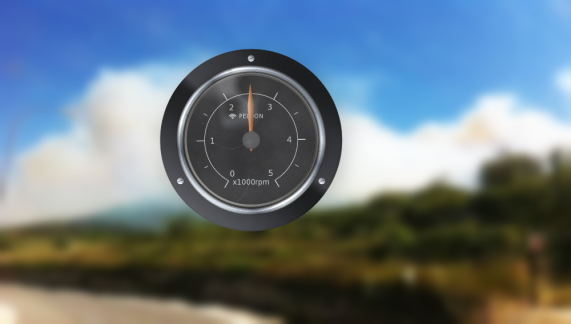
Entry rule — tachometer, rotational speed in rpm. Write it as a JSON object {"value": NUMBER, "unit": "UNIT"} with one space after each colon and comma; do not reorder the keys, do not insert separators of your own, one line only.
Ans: {"value": 2500, "unit": "rpm"}
